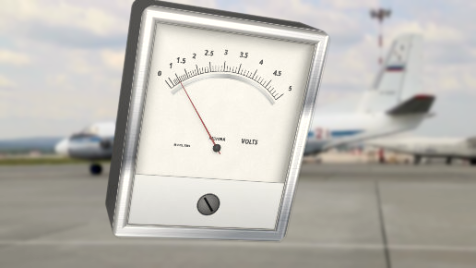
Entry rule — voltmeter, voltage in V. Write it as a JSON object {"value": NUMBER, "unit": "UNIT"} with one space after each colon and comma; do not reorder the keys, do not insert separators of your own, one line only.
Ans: {"value": 1, "unit": "V"}
